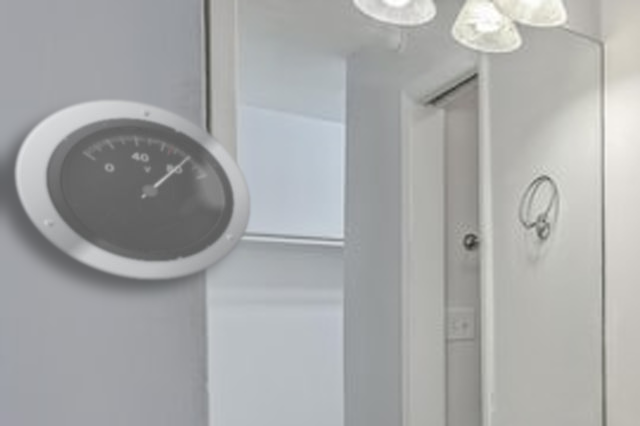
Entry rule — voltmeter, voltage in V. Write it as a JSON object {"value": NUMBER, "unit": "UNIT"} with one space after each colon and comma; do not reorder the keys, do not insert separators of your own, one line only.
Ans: {"value": 80, "unit": "V"}
